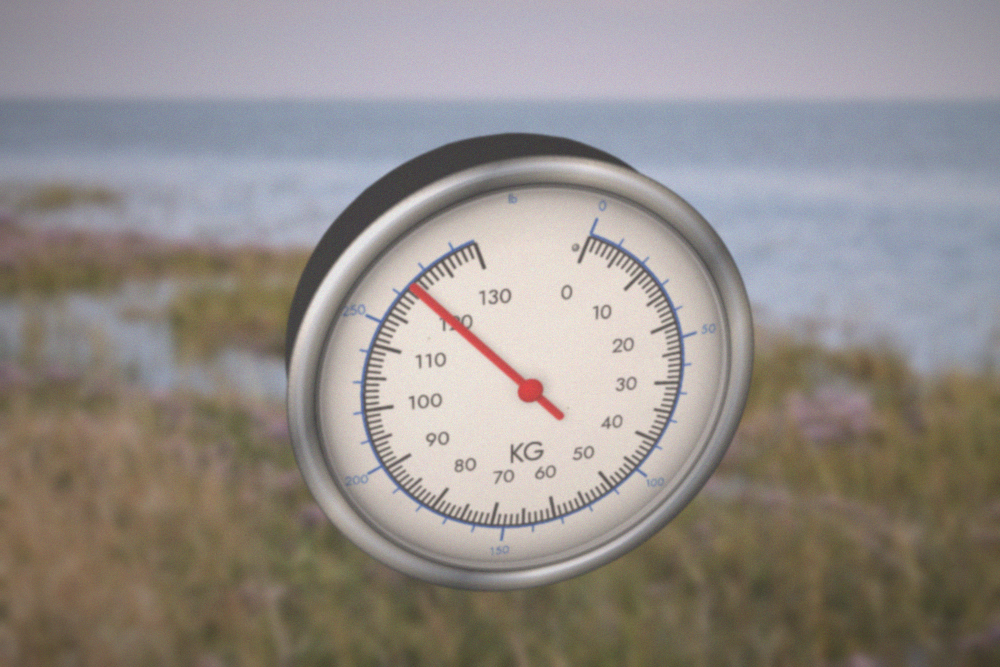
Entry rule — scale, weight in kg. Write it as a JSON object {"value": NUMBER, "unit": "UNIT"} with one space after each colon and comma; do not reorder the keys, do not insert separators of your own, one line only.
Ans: {"value": 120, "unit": "kg"}
